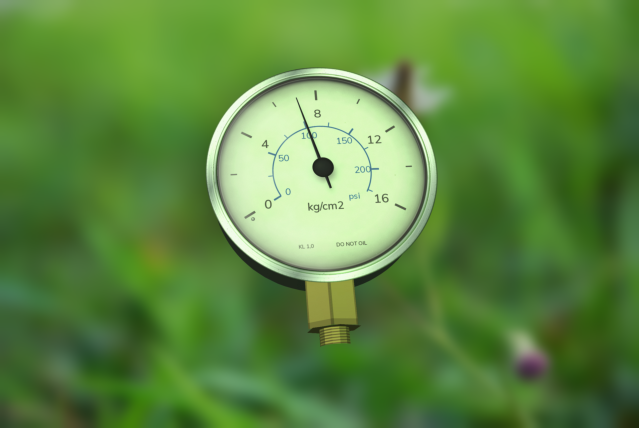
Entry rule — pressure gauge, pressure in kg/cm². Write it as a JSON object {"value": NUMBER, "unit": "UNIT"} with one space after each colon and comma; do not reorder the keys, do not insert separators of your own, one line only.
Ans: {"value": 7, "unit": "kg/cm²"}
